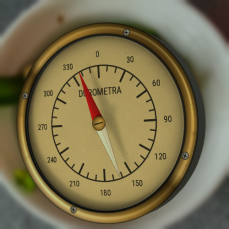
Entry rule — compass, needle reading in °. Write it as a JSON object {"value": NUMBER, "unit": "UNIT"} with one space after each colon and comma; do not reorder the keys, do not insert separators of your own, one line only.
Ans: {"value": 340, "unit": "°"}
